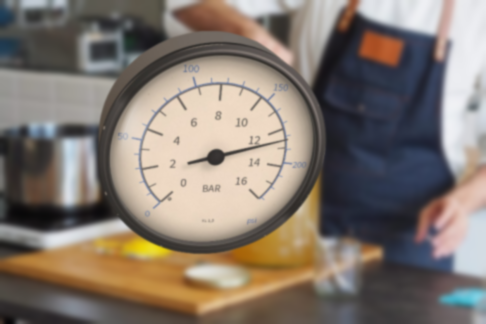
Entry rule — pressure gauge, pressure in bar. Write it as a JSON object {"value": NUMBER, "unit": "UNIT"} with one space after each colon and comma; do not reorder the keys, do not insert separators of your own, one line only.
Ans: {"value": 12.5, "unit": "bar"}
